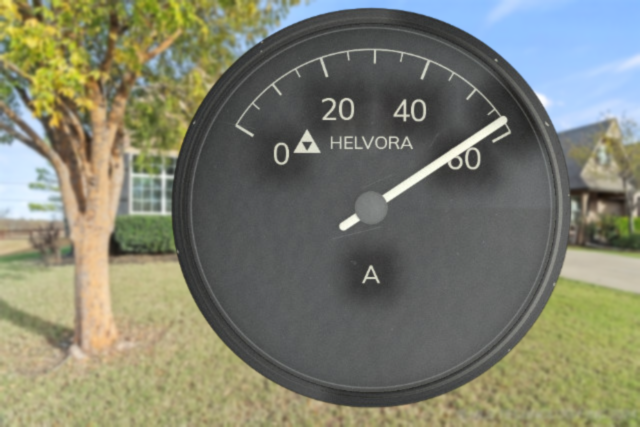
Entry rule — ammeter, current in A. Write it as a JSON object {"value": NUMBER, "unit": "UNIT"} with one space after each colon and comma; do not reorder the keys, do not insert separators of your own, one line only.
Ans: {"value": 57.5, "unit": "A"}
